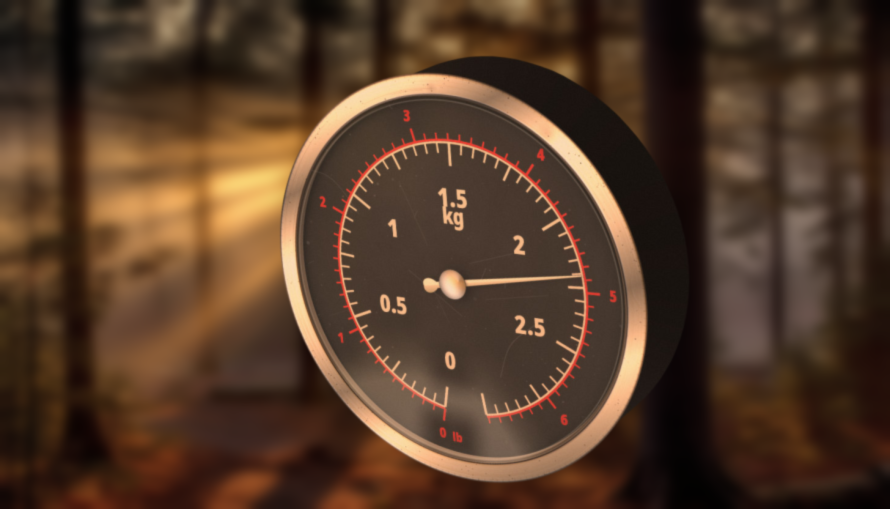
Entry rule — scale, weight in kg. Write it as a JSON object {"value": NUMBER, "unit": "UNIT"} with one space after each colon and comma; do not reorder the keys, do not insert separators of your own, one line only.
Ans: {"value": 2.2, "unit": "kg"}
